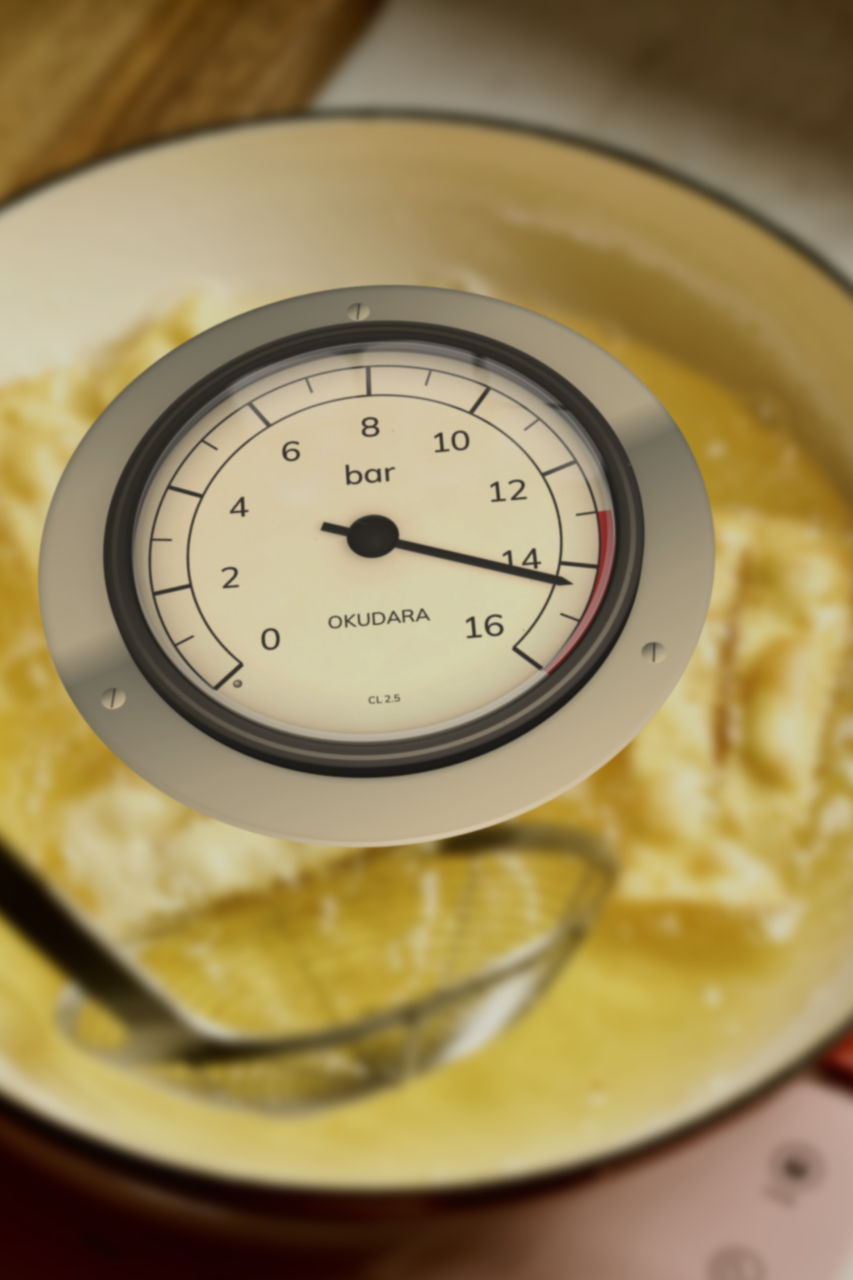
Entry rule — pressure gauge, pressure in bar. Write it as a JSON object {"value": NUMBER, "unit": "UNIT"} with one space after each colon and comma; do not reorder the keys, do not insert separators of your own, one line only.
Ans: {"value": 14.5, "unit": "bar"}
